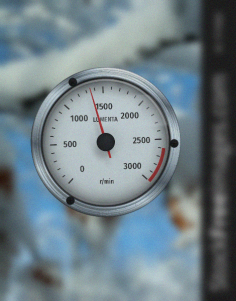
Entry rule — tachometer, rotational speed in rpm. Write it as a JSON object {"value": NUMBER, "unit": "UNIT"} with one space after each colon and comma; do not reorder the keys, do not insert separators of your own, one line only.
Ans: {"value": 1350, "unit": "rpm"}
